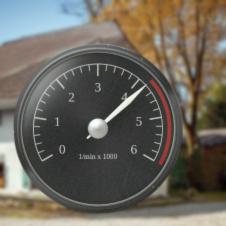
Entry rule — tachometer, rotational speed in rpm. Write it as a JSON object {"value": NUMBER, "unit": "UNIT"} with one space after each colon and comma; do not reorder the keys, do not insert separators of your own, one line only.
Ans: {"value": 4200, "unit": "rpm"}
